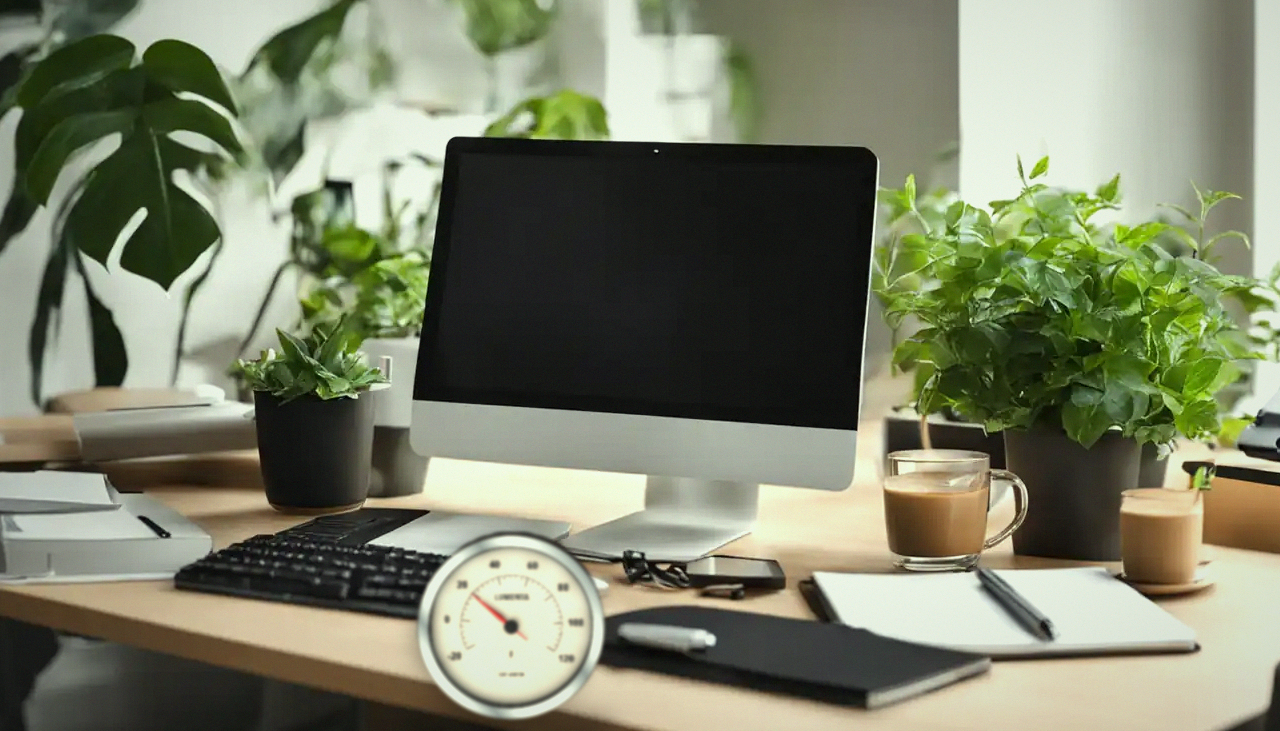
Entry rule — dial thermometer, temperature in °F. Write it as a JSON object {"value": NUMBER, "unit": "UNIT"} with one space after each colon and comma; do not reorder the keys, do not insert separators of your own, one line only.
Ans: {"value": 20, "unit": "°F"}
